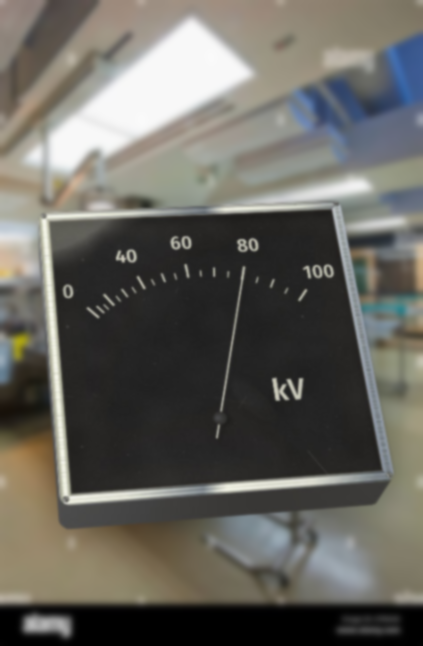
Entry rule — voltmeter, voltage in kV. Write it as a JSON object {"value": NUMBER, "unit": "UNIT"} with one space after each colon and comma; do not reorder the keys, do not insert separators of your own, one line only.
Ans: {"value": 80, "unit": "kV"}
